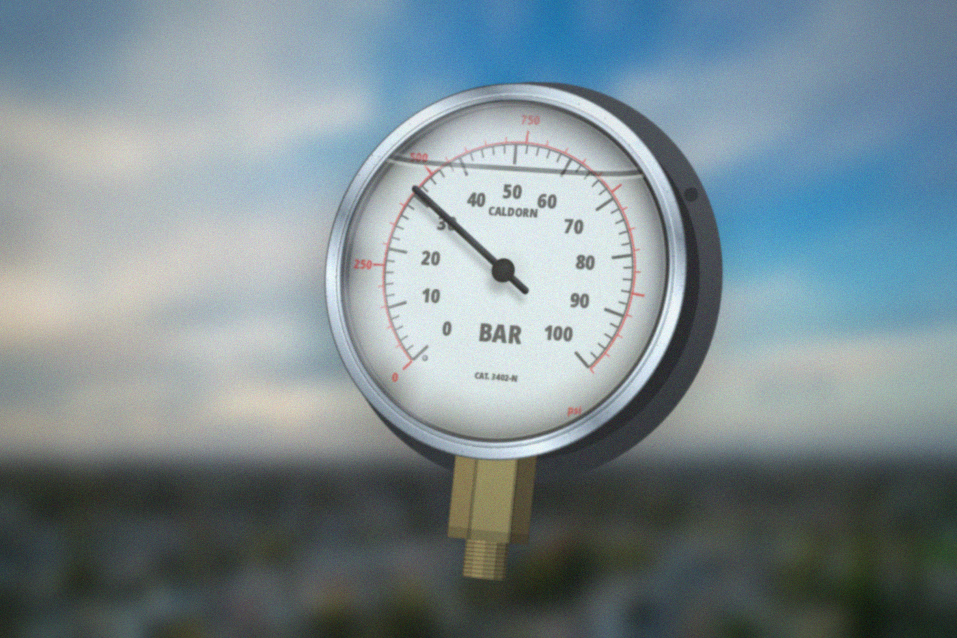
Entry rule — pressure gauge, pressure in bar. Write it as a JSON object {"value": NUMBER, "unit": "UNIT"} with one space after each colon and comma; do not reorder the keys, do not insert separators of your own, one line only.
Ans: {"value": 31, "unit": "bar"}
